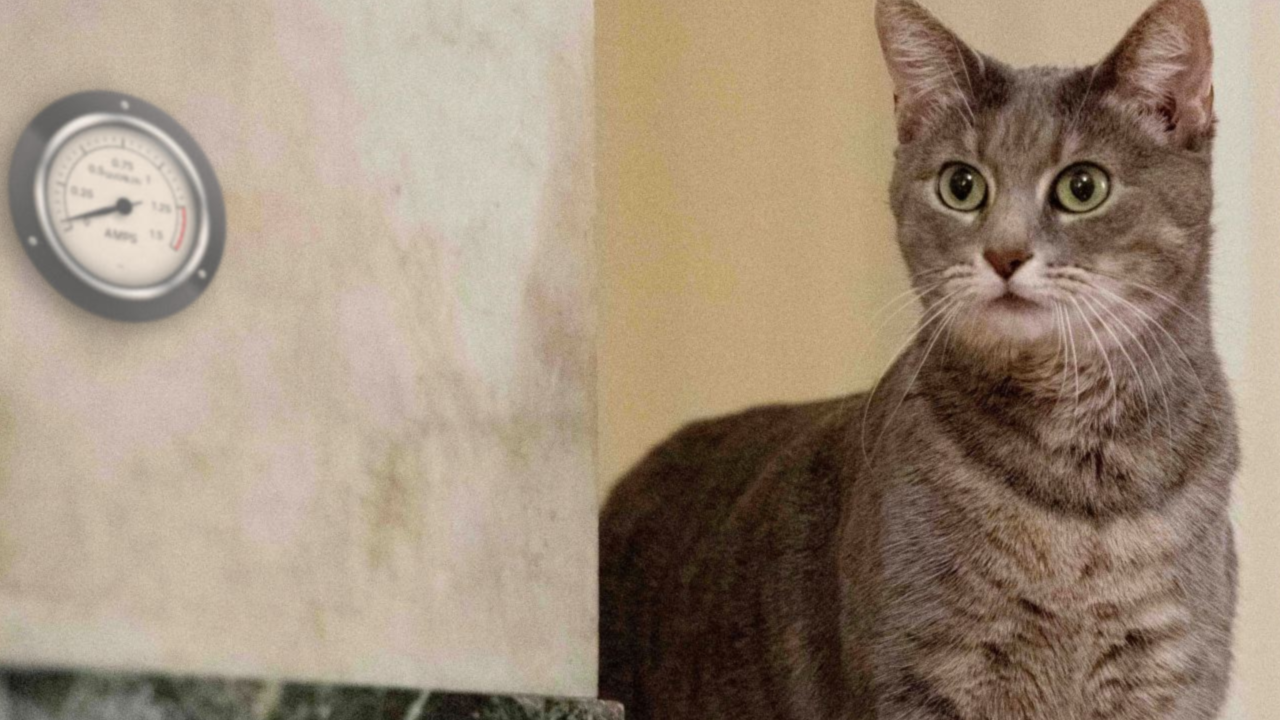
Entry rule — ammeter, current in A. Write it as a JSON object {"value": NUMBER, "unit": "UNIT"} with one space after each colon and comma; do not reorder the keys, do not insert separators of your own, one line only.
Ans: {"value": 0.05, "unit": "A"}
